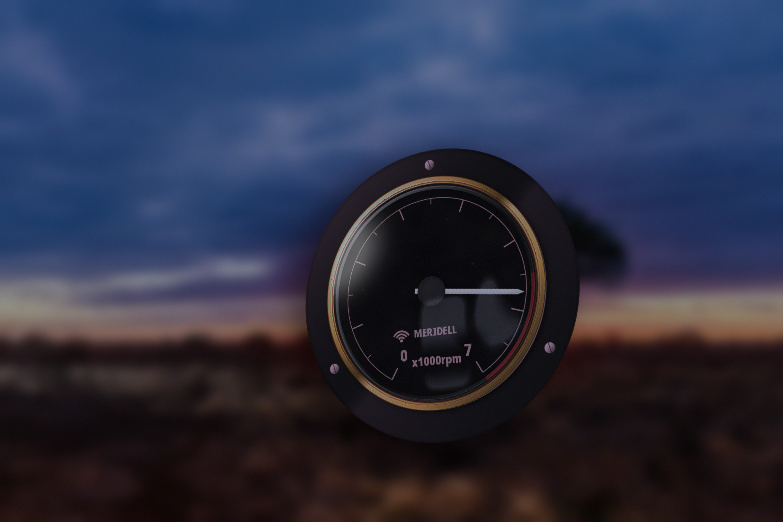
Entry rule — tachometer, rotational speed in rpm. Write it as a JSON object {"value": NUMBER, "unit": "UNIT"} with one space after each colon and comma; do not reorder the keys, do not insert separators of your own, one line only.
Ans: {"value": 5750, "unit": "rpm"}
